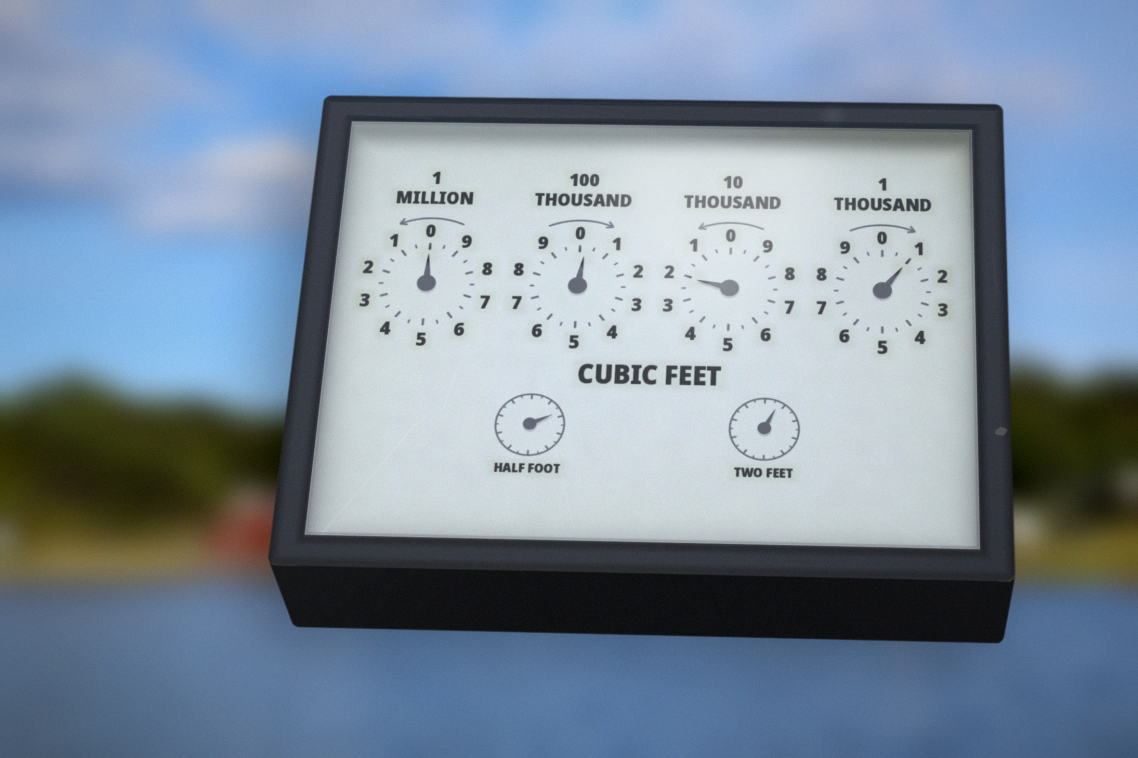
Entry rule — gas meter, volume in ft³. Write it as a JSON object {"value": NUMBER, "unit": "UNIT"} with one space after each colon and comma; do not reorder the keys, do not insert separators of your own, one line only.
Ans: {"value": 2100, "unit": "ft³"}
